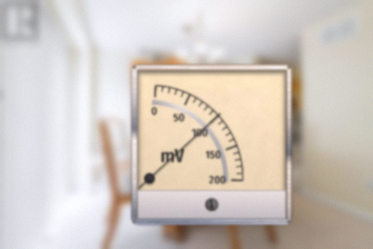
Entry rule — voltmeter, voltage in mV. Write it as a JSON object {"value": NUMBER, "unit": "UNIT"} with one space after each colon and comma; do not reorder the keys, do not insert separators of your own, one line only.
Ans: {"value": 100, "unit": "mV"}
